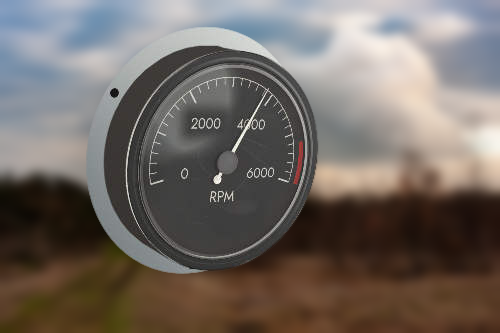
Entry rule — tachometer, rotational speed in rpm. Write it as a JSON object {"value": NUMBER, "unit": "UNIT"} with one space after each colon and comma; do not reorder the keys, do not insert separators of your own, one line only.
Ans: {"value": 3800, "unit": "rpm"}
